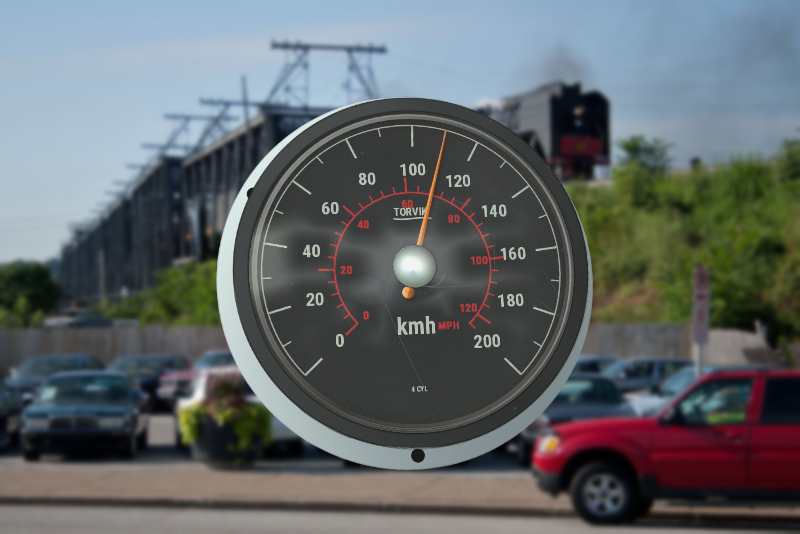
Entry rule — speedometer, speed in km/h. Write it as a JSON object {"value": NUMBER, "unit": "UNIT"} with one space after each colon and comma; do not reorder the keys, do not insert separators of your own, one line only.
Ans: {"value": 110, "unit": "km/h"}
